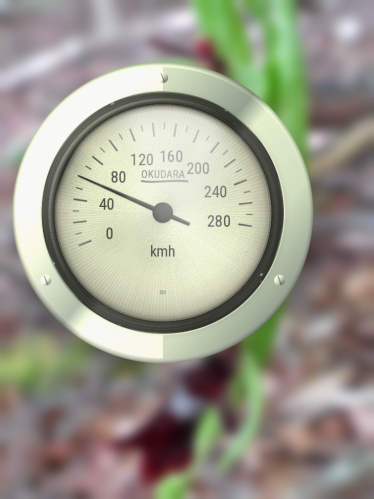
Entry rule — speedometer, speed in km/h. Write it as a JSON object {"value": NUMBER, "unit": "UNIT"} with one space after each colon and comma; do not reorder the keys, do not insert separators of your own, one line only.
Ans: {"value": 60, "unit": "km/h"}
